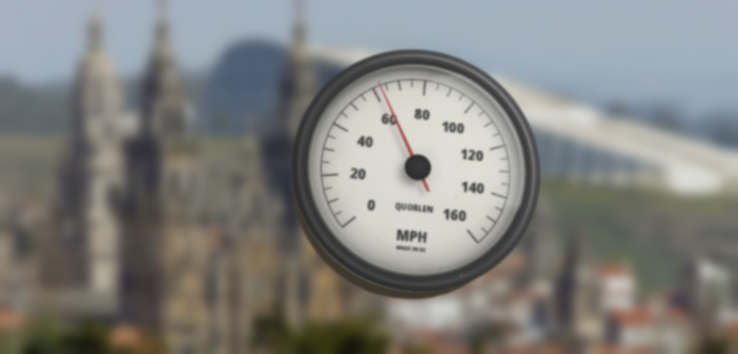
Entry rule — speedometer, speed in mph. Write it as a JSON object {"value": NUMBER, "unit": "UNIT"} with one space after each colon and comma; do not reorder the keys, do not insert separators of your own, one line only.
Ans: {"value": 62.5, "unit": "mph"}
